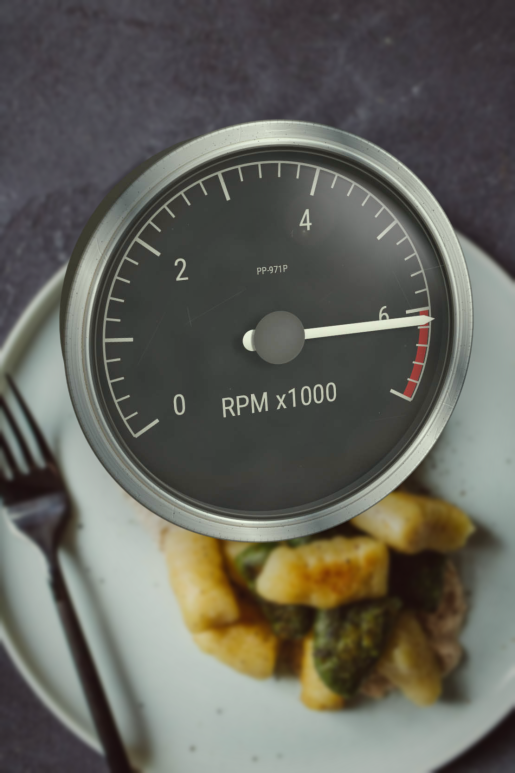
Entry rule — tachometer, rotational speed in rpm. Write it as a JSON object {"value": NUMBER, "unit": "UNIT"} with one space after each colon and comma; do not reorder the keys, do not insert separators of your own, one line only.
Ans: {"value": 6100, "unit": "rpm"}
